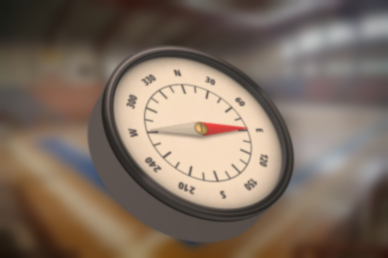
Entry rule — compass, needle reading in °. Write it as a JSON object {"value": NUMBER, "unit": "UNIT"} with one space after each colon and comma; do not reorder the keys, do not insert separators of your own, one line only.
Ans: {"value": 90, "unit": "°"}
